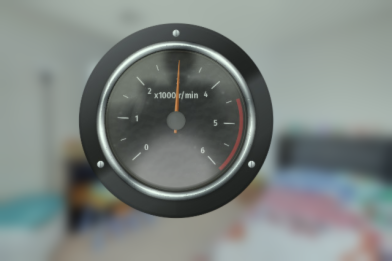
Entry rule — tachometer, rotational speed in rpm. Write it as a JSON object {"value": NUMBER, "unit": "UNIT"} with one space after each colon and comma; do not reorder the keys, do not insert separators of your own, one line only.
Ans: {"value": 3000, "unit": "rpm"}
